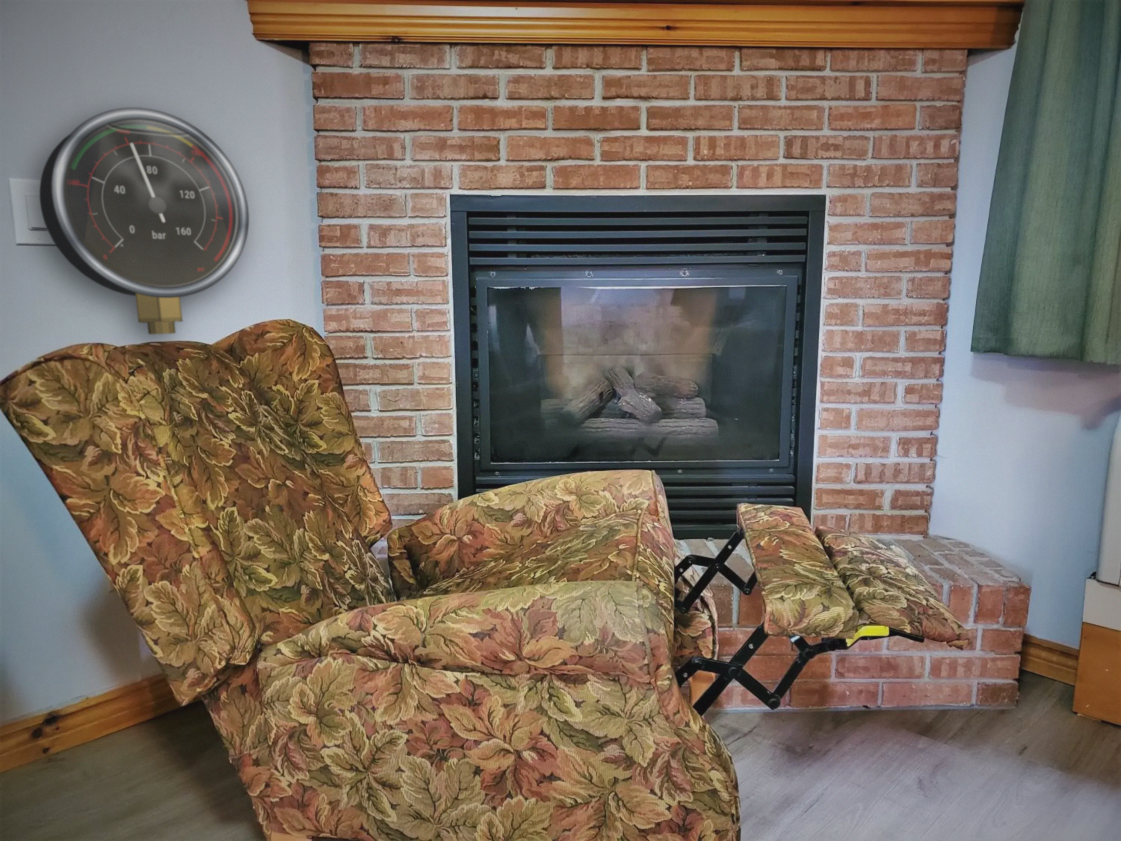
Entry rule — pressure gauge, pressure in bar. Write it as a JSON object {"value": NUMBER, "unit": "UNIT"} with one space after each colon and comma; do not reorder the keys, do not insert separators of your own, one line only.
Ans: {"value": 70, "unit": "bar"}
